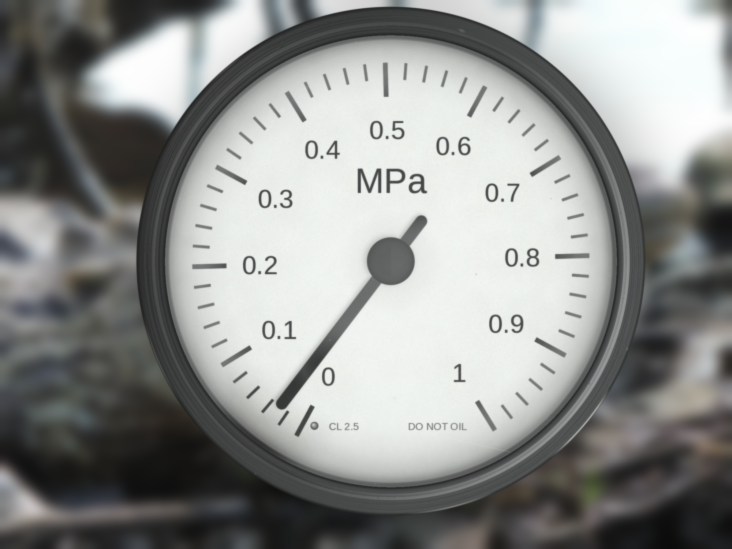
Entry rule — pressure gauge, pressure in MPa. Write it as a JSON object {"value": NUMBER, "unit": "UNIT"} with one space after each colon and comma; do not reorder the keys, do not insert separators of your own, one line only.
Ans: {"value": 0.03, "unit": "MPa"}
